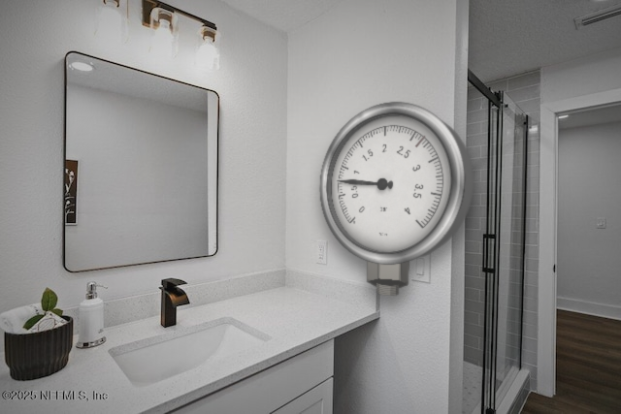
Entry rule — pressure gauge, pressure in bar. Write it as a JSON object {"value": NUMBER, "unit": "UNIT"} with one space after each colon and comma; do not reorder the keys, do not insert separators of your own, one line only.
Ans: {"value": 0.75, "unit": "bar"}
